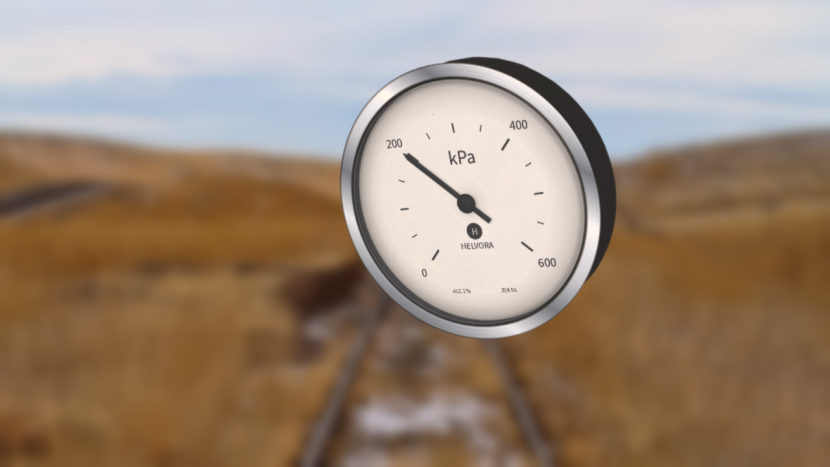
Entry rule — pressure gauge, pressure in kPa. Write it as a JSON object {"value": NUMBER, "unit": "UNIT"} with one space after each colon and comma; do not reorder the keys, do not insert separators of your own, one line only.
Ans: {"value": 200, "unit": "kPa"}
